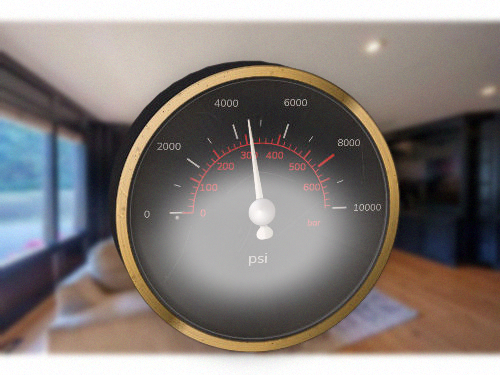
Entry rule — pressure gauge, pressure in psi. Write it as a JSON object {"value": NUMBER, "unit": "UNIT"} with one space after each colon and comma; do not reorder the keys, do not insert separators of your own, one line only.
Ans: {"value": 4500, "unit": "psi"}
